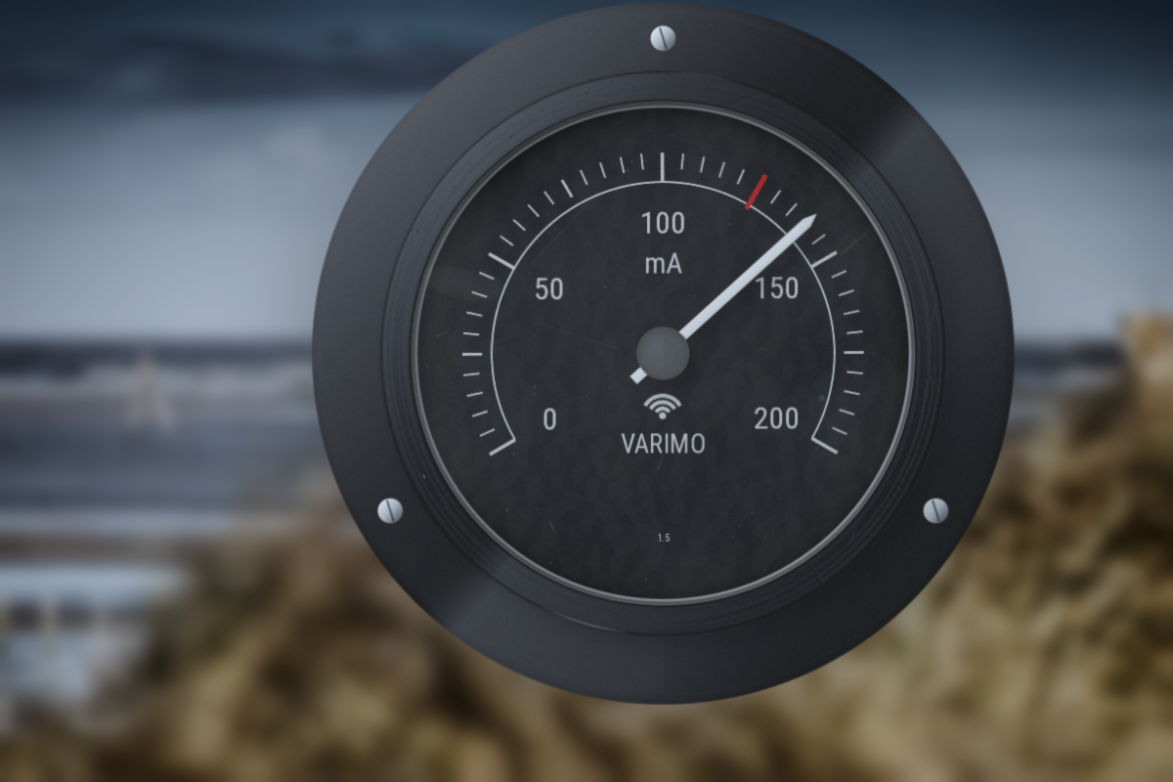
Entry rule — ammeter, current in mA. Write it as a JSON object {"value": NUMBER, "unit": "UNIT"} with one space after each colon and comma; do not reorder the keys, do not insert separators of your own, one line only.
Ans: {"value": 140, "unit": "mA"}
